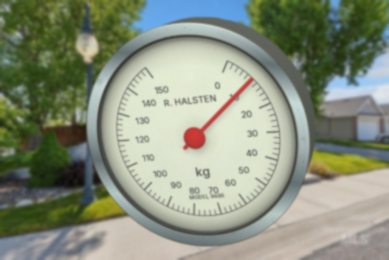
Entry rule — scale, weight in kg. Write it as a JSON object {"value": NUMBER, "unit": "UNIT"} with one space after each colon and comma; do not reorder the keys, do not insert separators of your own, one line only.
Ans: {"value": 10, "unit": "kg"}
